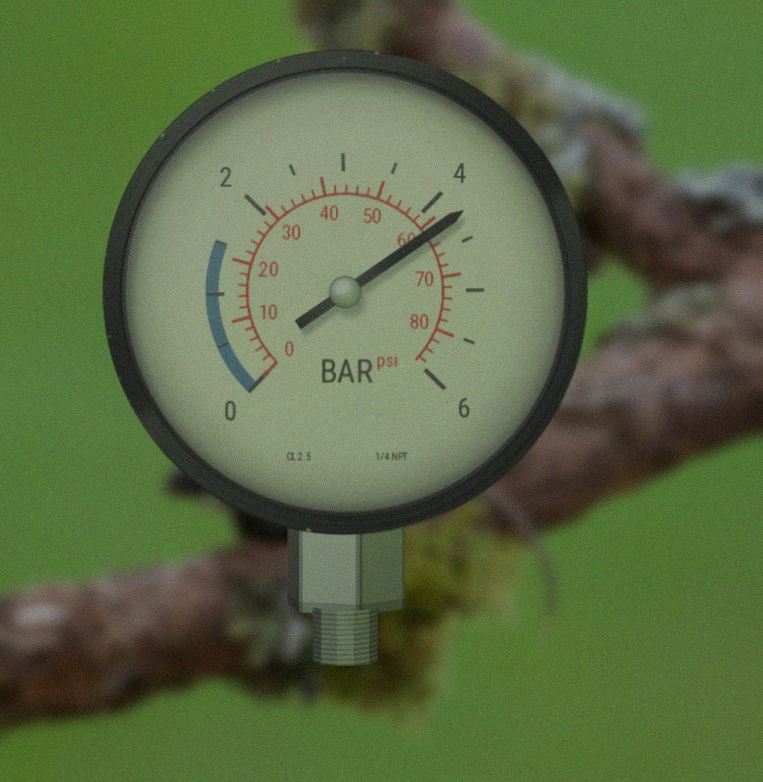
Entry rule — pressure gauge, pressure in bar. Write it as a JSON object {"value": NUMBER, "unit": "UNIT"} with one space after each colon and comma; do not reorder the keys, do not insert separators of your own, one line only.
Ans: {"value": 4.25, "unit": "bar"}
